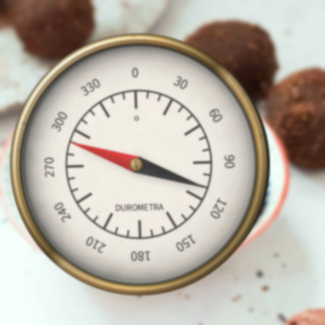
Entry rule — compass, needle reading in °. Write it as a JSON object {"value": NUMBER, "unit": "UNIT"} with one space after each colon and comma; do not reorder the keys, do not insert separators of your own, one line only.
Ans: {"value": 290, "unit": "°"}
